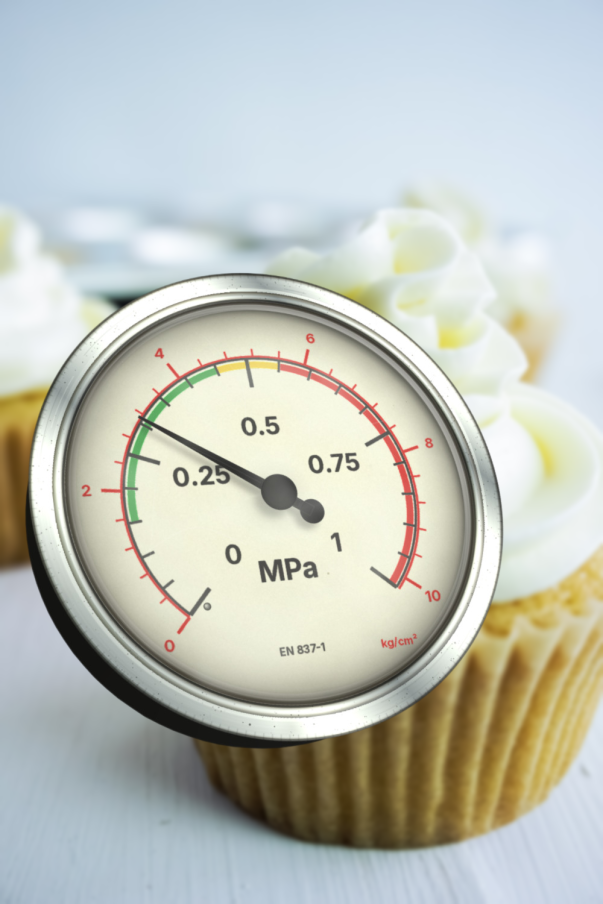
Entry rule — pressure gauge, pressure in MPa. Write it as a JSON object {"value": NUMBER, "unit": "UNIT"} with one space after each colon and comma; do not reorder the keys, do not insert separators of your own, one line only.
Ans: {"value": 0.3, "unit": "MPa"}
